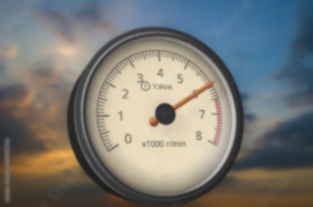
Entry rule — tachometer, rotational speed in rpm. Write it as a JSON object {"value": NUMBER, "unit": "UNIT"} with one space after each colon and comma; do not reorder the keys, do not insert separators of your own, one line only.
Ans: {"value": 6000, "unit": "rpm"}
